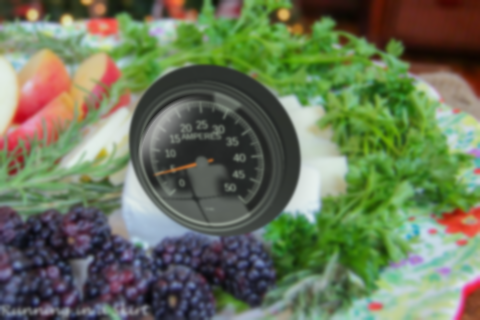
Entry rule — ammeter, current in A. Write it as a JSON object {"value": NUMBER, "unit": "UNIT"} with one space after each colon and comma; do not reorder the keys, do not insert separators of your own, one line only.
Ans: {"value": 5, "unit": "A"}
